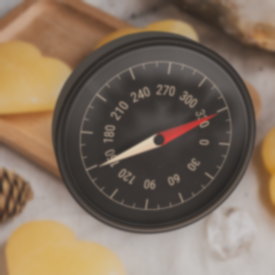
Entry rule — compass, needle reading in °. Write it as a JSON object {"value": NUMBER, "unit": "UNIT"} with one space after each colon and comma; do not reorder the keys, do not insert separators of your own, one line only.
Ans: {"value": 330, "unit": "°"}
